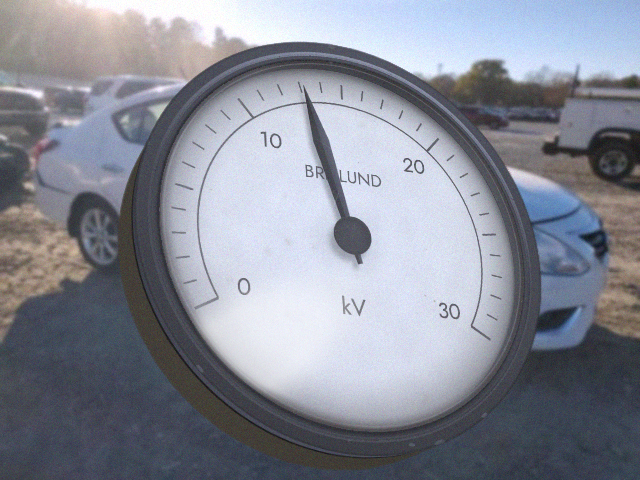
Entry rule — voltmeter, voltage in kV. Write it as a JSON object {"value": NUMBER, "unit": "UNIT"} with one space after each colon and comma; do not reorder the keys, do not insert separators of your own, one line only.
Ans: {"value": 13, "unit": "kV"}
